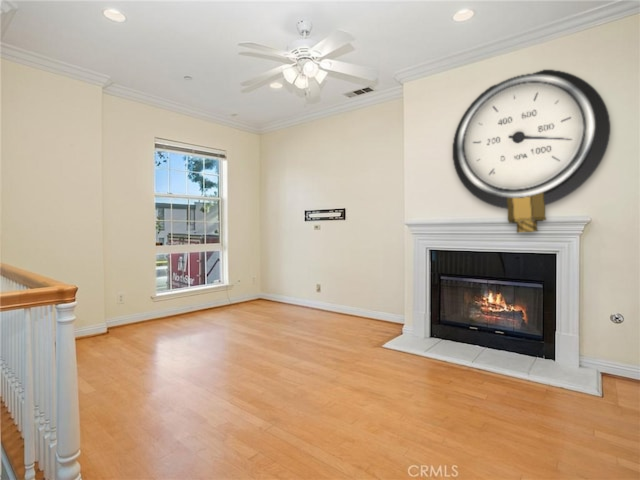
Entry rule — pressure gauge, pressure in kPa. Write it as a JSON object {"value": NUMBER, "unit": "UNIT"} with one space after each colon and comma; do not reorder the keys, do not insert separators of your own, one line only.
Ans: {"value": 900, "unit": "kPa"}
